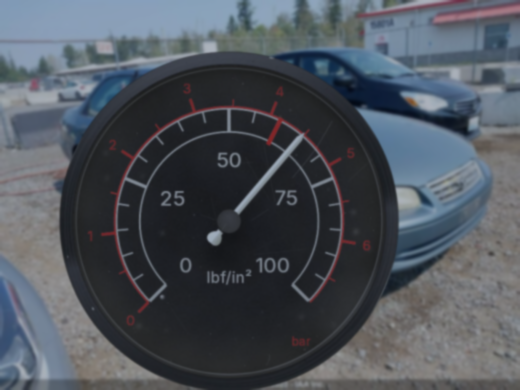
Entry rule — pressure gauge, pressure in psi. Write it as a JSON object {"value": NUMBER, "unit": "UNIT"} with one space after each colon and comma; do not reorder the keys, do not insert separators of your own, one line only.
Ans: {"value": 65, "unit": "psi"}
